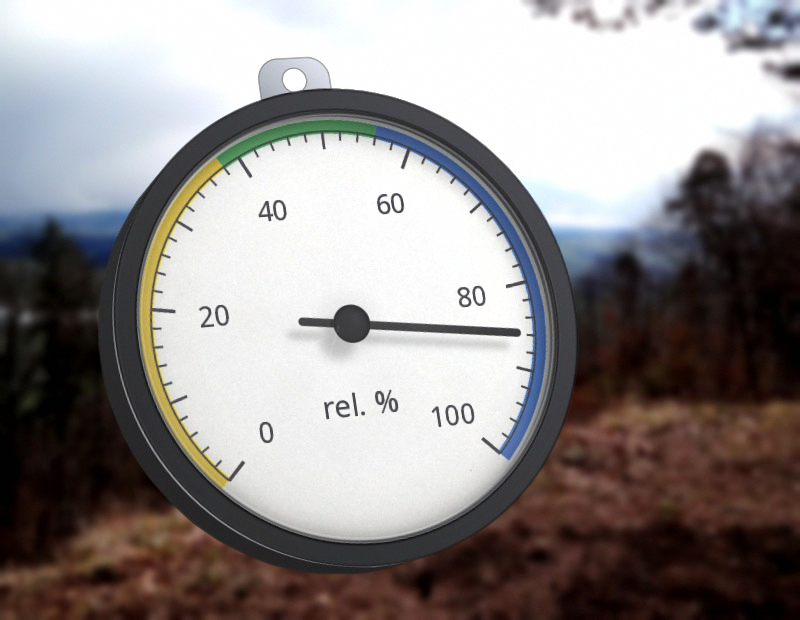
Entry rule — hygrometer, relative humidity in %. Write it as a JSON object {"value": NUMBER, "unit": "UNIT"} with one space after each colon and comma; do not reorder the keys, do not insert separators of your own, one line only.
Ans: {"value": 86, "unit": "%"}
